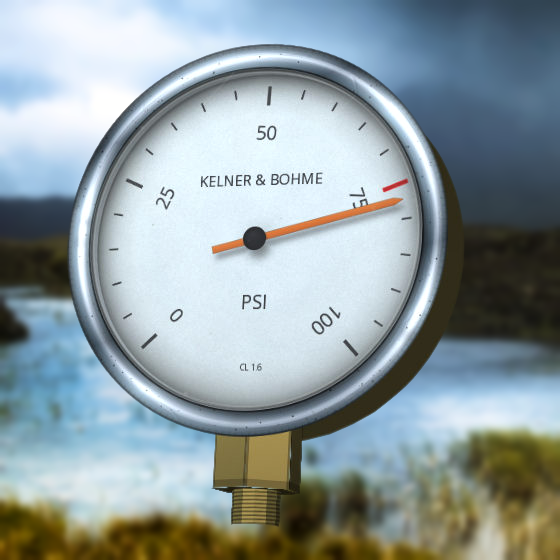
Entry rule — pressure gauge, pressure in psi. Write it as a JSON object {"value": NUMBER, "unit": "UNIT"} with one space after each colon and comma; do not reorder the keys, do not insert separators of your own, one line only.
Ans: {"value": 77.5, "unit": "psi"}
